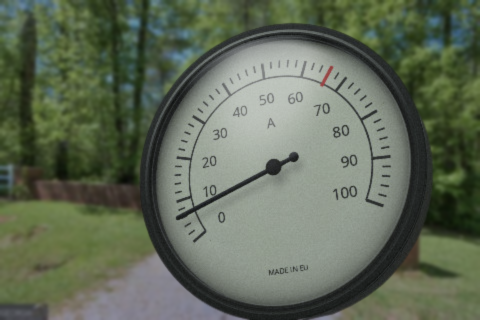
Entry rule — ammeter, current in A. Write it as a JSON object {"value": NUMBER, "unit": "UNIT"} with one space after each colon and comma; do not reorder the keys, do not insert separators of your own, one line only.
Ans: {"value": 6, "unit": "A"}
